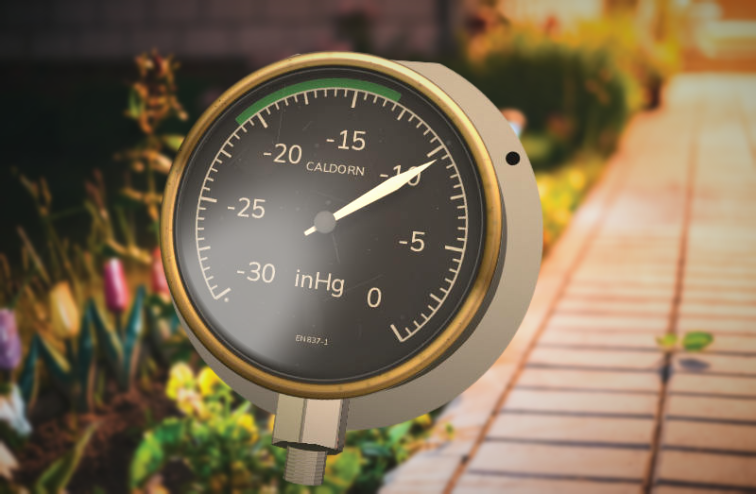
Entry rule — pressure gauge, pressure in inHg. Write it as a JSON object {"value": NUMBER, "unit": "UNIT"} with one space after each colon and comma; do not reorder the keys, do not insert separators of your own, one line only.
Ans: {"value": -9.5, "unit": "inHg"}
